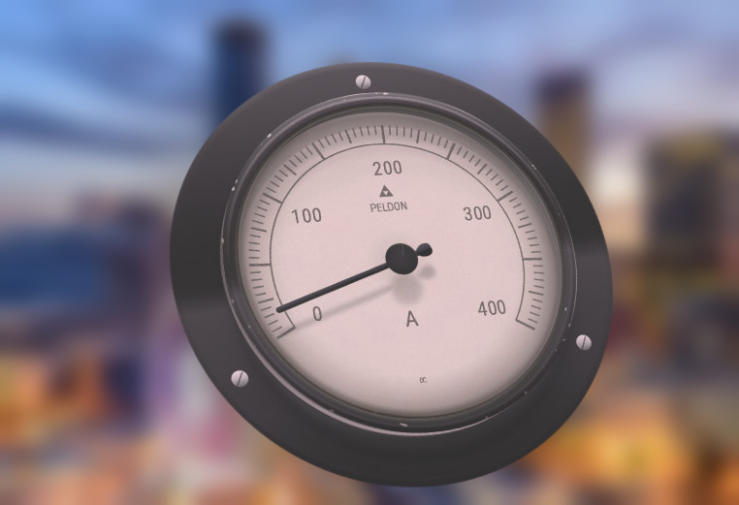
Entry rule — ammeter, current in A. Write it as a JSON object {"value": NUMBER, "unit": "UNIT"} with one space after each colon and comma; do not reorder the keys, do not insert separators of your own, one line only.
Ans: {"value": 15, "unit": "A"}
